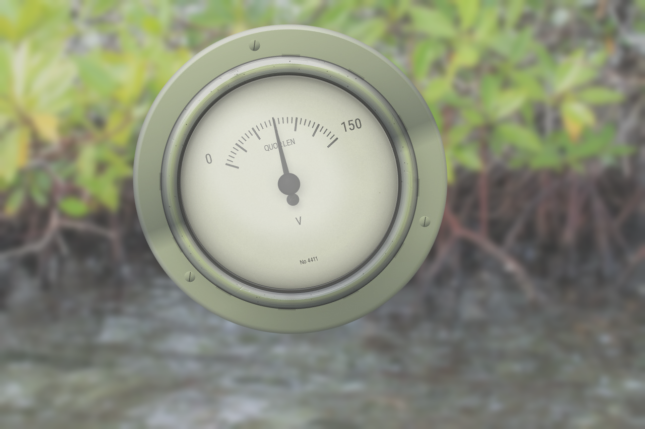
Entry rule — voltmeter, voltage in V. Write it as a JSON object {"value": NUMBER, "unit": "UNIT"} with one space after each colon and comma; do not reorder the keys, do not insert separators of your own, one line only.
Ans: {"value": 75, "unit": "V"}
